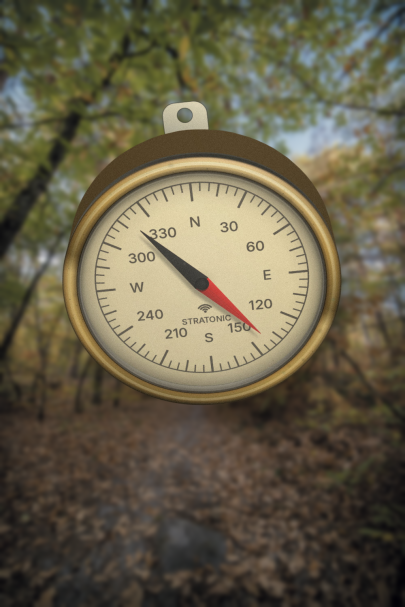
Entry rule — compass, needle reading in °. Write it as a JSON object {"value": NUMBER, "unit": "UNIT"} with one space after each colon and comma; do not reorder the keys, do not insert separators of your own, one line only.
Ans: {"value": 140, "unit": "°"}
